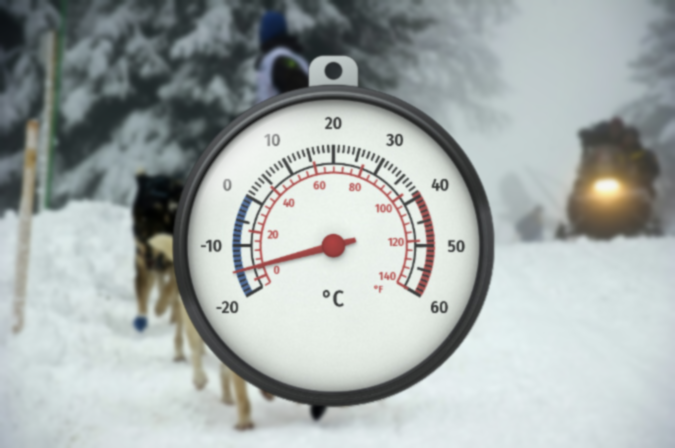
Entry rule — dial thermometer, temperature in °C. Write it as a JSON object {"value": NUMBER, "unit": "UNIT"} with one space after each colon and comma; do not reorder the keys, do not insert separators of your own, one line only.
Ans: {"value": -15, "unit": "°C"}
